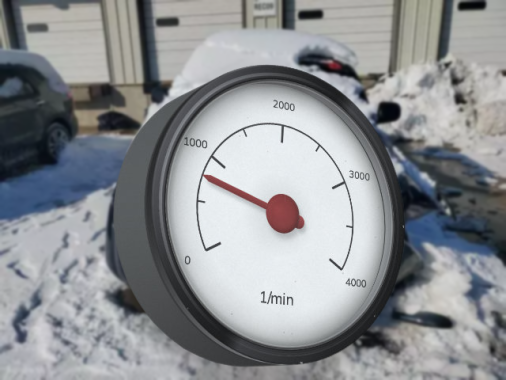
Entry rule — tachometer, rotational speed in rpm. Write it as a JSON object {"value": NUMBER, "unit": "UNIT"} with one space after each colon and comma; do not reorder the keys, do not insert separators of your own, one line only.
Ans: {"value": 750, "unit": "rpm"}
